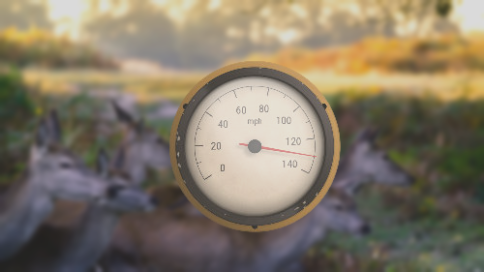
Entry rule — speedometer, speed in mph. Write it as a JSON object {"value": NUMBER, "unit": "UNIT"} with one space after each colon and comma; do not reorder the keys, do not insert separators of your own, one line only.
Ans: {"value": 130, "unit": "mph"}
